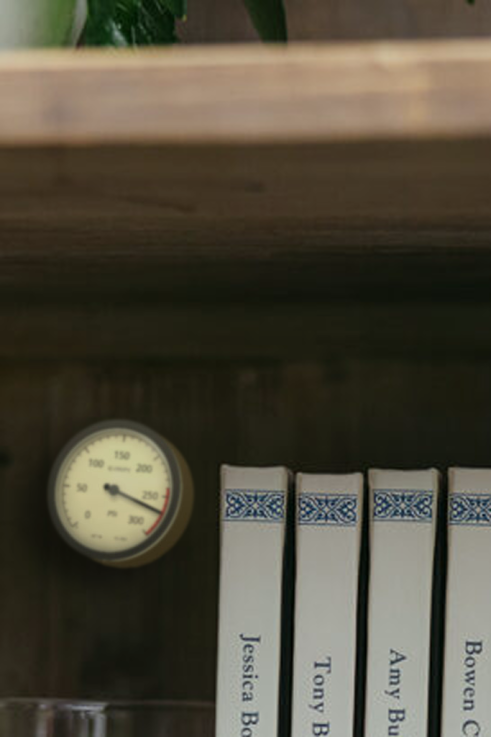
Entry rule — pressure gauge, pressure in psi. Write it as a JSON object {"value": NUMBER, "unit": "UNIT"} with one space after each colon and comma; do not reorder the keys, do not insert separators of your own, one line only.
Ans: {"value": 270, "unit": "psi"}
